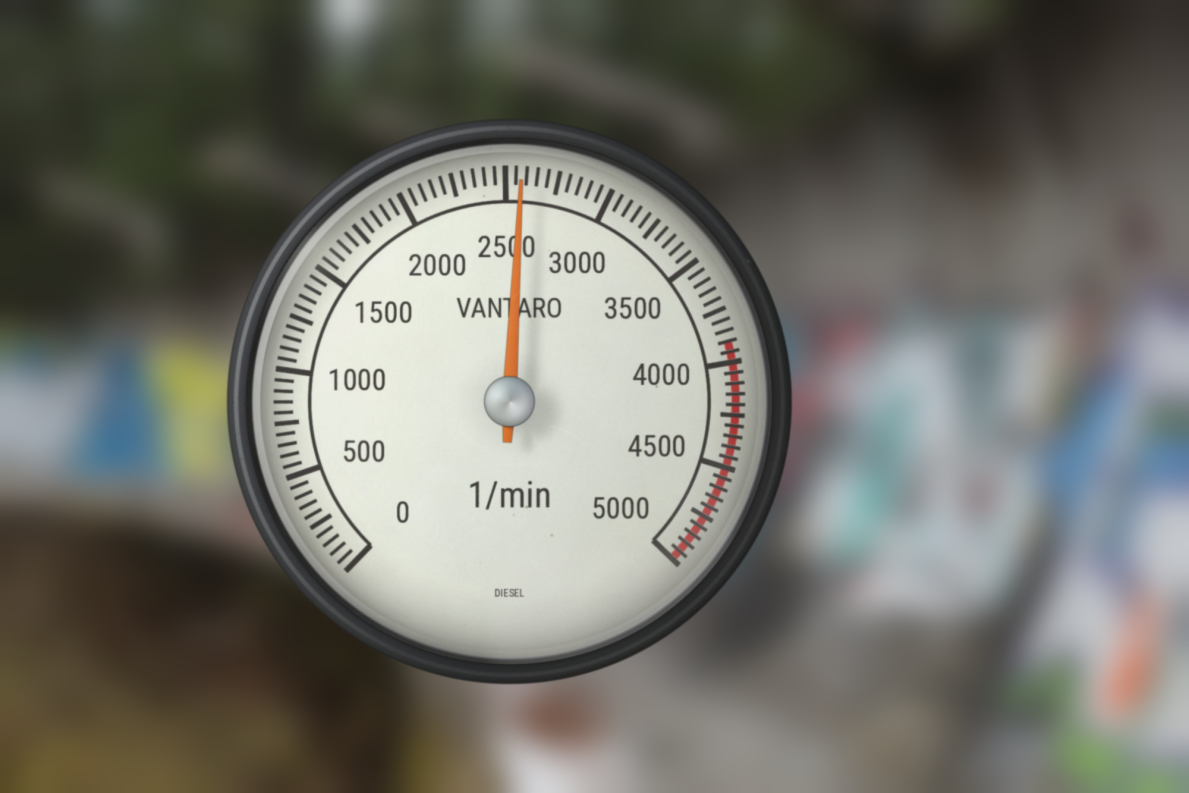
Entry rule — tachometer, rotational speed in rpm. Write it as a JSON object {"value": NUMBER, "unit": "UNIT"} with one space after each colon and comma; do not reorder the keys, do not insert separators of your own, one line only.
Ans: {"value": 2575, "unit": "rpm"}
